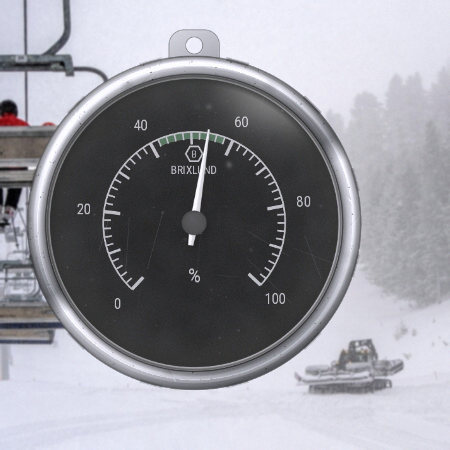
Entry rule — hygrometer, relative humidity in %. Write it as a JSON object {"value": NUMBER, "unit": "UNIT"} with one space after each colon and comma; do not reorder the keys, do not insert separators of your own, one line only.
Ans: {"value": 54, "unit": "%"}
